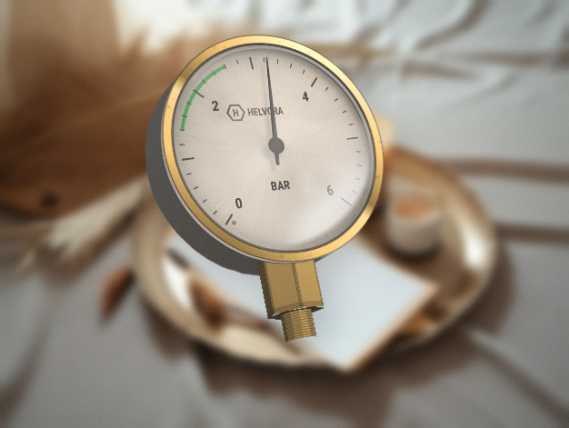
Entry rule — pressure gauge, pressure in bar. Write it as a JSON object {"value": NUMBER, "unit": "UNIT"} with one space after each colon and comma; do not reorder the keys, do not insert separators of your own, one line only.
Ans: {"value": 3.2, "unit": "bar"}
